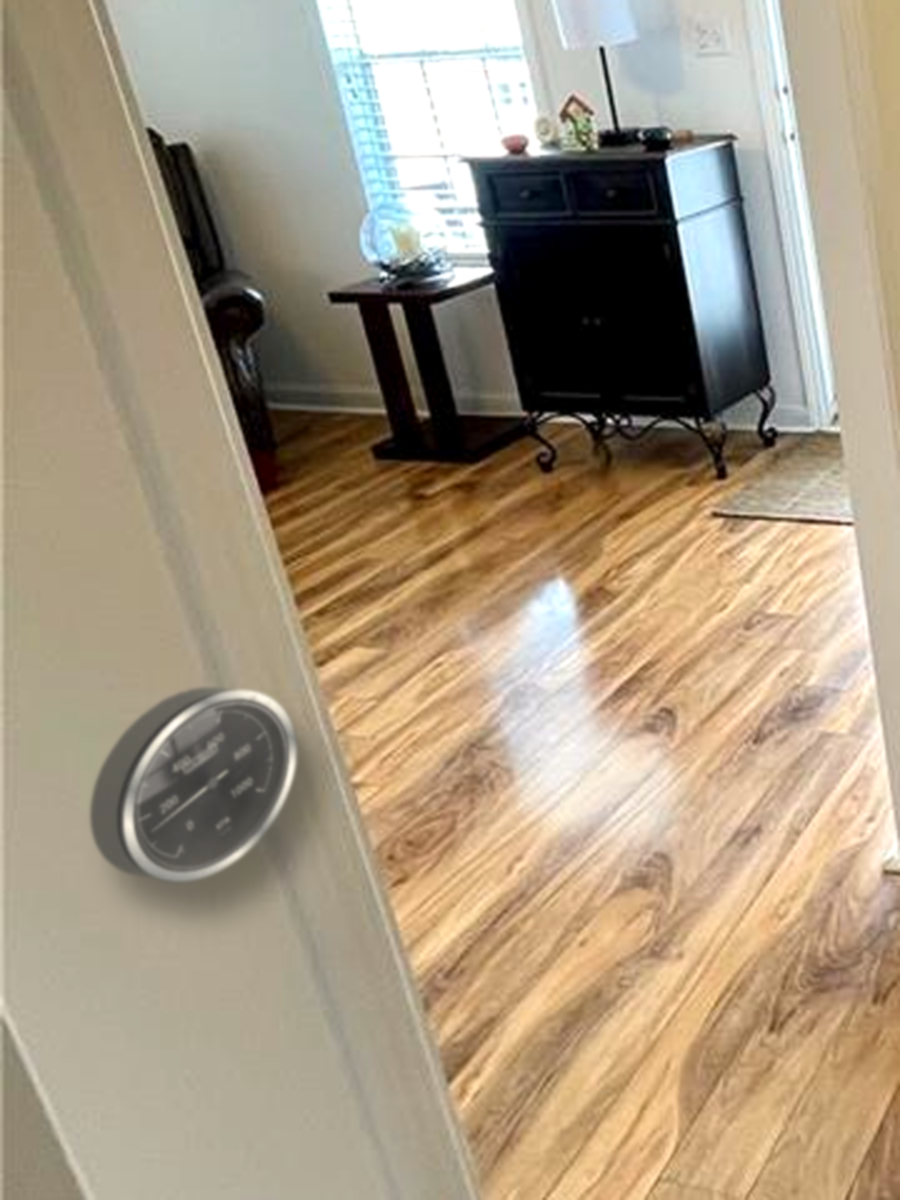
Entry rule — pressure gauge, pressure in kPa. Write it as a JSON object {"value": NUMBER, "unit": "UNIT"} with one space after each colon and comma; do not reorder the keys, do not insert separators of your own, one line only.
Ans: {"value": 150, "unit": "kPa"}
